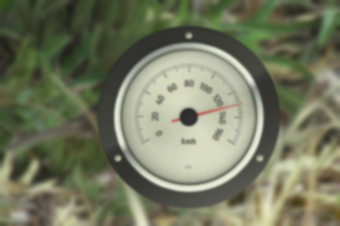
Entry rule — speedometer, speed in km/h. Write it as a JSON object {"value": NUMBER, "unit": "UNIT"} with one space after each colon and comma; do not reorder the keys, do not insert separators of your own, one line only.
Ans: {"value": 130, "unit": "km/h"}
